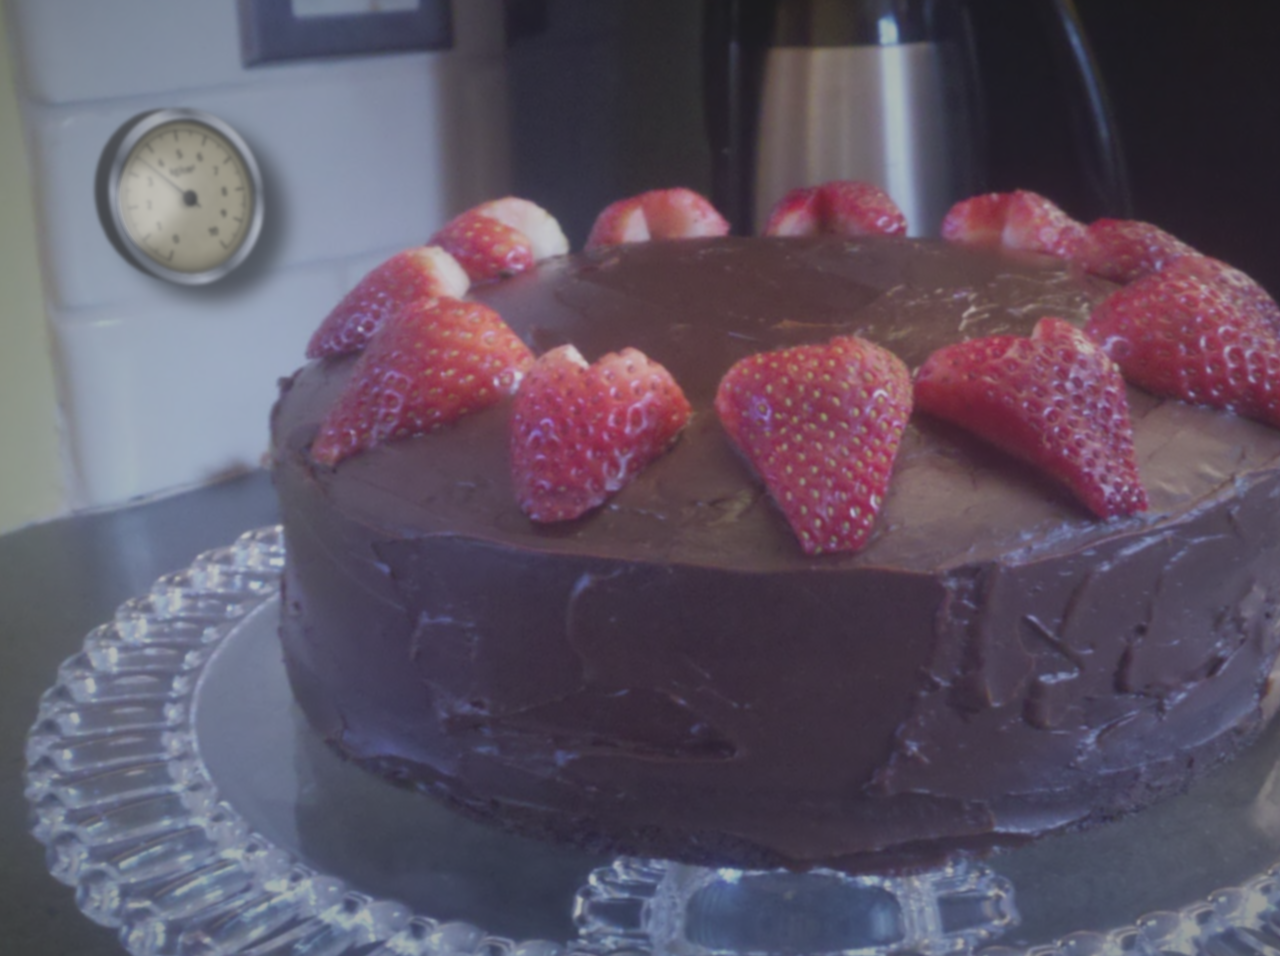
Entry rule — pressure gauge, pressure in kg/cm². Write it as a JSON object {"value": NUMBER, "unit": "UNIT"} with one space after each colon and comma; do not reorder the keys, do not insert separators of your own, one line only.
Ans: {"value": 3.5, "unit": "kg/cm²"}
